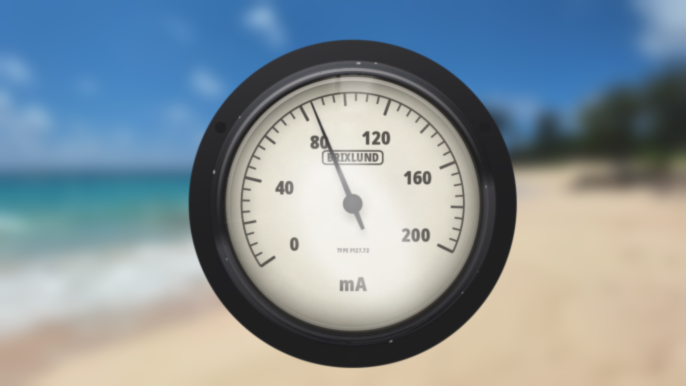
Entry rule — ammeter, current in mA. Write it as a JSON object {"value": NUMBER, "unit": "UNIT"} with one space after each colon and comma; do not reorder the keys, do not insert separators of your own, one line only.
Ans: {"value": 85, "unit": "mA"}
